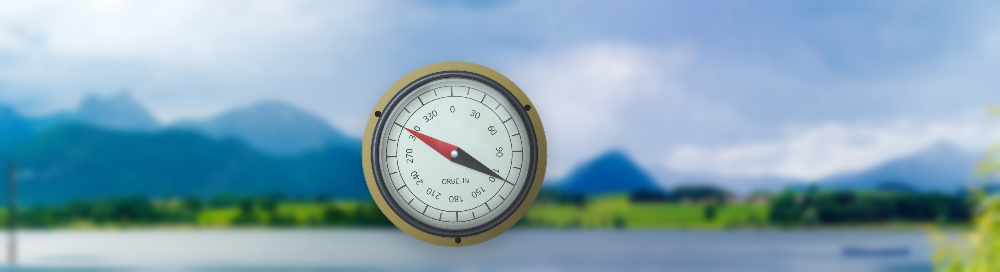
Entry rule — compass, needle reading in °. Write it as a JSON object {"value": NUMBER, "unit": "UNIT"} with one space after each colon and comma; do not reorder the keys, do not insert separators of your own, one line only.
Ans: {"value": 300, "unit": "°"}
